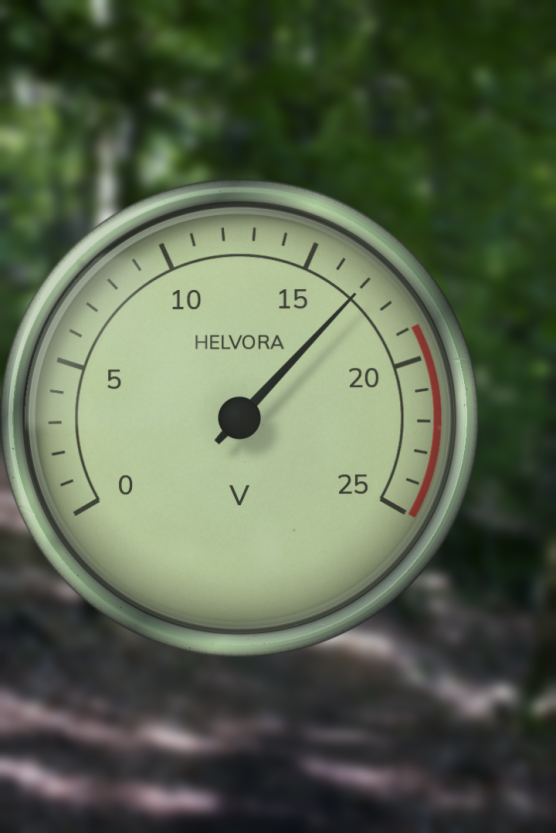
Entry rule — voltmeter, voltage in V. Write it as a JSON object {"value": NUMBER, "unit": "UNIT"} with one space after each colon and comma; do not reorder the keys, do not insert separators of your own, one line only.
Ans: {"value": 17, "unit": "V"}
